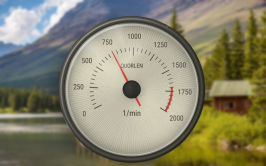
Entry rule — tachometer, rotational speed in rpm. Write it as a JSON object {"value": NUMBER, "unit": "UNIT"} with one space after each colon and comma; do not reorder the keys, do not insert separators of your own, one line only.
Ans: {"value": 750, "unit": "rpm"}
